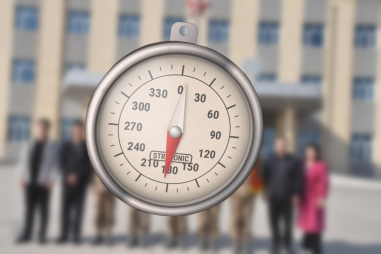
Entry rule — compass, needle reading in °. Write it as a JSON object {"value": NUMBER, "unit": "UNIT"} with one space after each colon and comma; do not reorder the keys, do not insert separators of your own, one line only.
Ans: {"value": 185, "unit": "°"}
